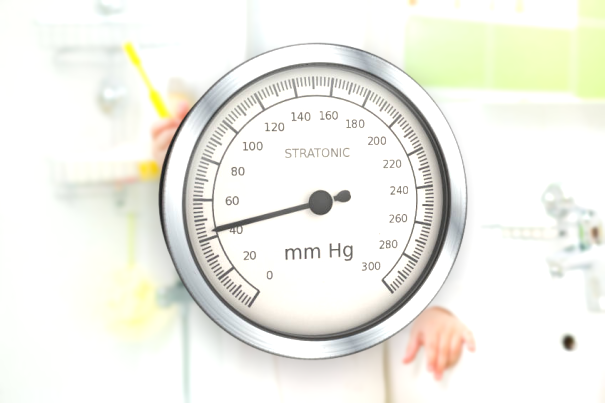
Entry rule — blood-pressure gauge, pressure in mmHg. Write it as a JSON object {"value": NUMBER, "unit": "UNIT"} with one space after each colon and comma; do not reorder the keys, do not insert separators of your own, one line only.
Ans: {"value": 44, "unit": "mmHg"}
